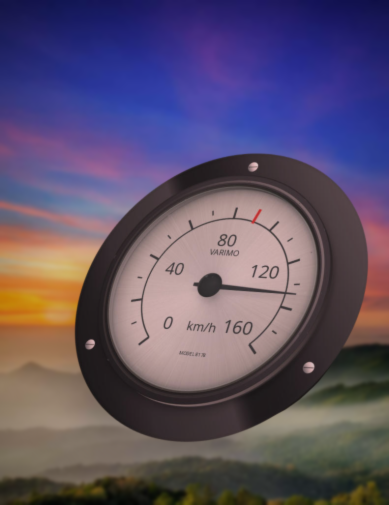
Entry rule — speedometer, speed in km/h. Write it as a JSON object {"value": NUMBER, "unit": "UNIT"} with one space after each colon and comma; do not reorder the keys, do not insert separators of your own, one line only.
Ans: {"value": 135, "unit": "km/h"}
